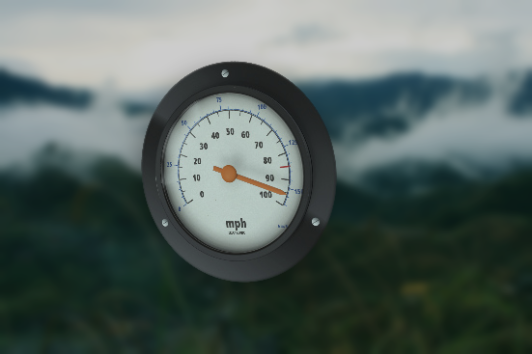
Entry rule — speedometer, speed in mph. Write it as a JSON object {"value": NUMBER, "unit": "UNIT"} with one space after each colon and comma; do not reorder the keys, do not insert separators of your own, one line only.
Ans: {"value": 95, "unit": "mph"}
